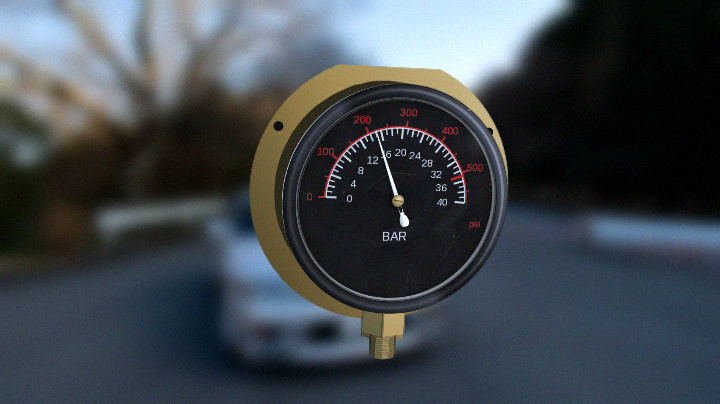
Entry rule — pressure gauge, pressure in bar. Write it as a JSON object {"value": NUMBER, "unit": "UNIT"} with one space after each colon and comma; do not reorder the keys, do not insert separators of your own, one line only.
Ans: {"value": 15, "unit": "bar"}
